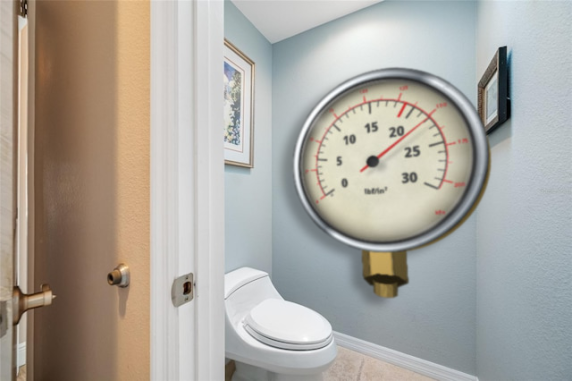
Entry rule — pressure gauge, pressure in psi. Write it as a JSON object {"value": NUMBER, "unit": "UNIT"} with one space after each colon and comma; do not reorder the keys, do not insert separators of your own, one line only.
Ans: {"value": 22, "unit": "psi"}
